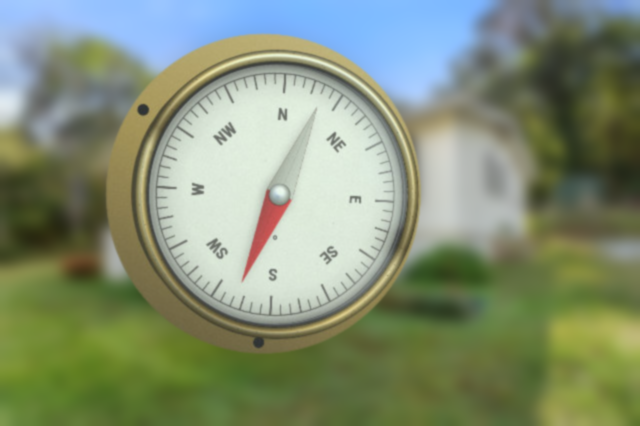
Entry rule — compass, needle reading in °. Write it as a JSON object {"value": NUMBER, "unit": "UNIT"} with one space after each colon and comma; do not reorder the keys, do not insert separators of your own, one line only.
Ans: {"value": 200, "unit": "°"}
